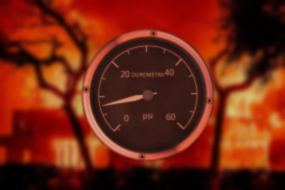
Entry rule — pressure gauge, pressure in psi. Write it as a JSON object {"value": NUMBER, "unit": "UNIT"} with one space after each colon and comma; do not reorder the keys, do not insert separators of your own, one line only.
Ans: {"value": 7.5, "unit": "psi"}
